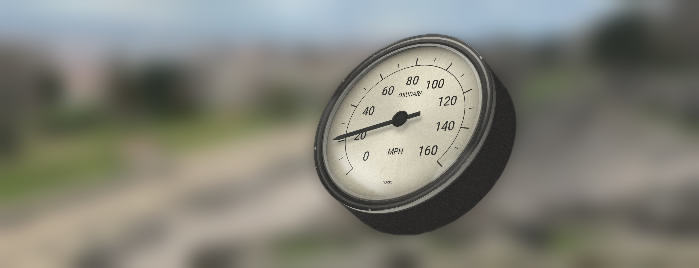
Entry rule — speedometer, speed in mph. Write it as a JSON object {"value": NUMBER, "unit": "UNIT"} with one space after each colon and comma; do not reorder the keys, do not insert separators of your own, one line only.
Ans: {"value": 20, "unit": "mph"}
